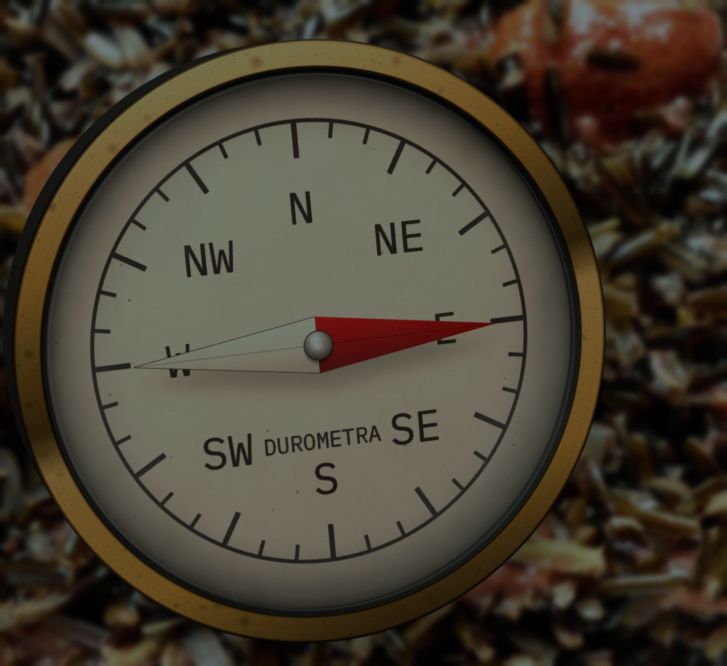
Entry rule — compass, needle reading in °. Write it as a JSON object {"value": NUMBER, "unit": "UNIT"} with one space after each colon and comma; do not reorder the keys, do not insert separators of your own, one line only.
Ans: {"value": 90, "unit": "°"}
